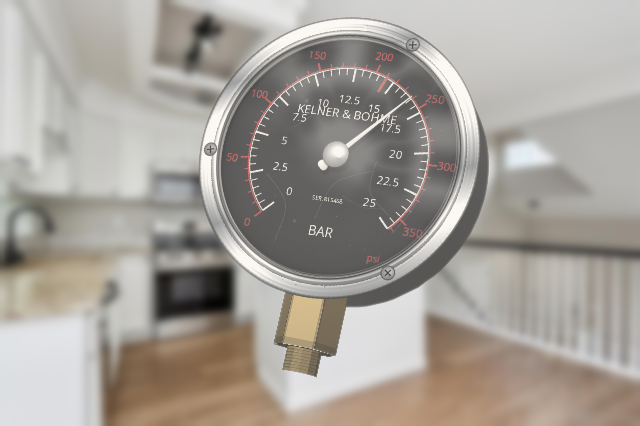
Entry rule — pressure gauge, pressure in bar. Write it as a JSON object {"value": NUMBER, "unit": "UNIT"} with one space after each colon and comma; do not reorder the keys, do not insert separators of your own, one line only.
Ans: {"value": 16.5, "unit": "bar"}
